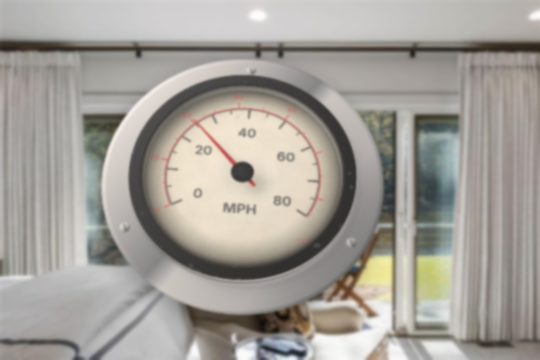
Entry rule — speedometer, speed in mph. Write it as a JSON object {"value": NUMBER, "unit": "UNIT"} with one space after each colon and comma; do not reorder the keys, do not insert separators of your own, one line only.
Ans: {"value": 25, "unit": "mph"}
